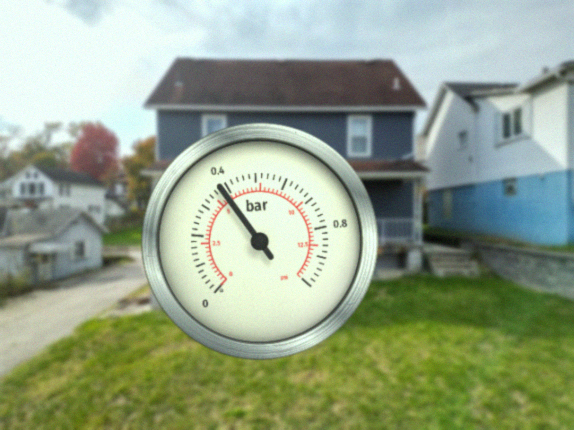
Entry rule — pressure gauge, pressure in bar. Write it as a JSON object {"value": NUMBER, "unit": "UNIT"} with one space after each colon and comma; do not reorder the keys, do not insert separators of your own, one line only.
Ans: {"value": 0.38, "unit": "bar"}
